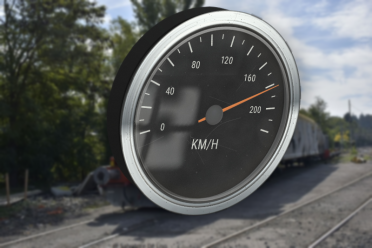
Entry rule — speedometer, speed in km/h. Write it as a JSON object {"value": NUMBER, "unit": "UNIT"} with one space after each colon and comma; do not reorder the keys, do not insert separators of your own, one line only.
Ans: {"value": 180, "unit": "km/h"}
